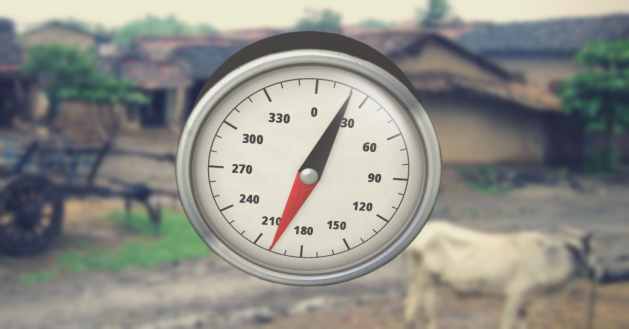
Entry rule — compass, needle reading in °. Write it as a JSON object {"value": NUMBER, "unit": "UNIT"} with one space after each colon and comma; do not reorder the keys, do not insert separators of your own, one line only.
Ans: {"value": 200, "unit": "°"}
